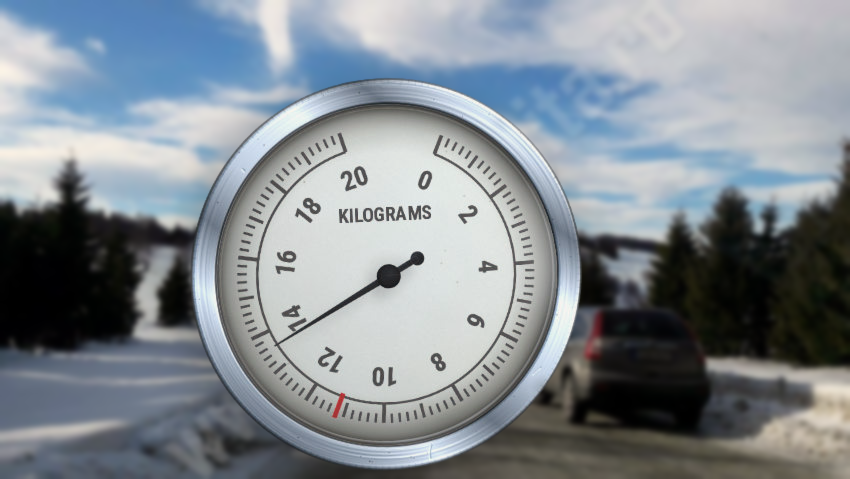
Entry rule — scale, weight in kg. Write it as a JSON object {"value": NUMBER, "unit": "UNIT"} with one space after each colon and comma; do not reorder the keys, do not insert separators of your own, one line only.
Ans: {"value": 13.6, "unit": "kg"}
